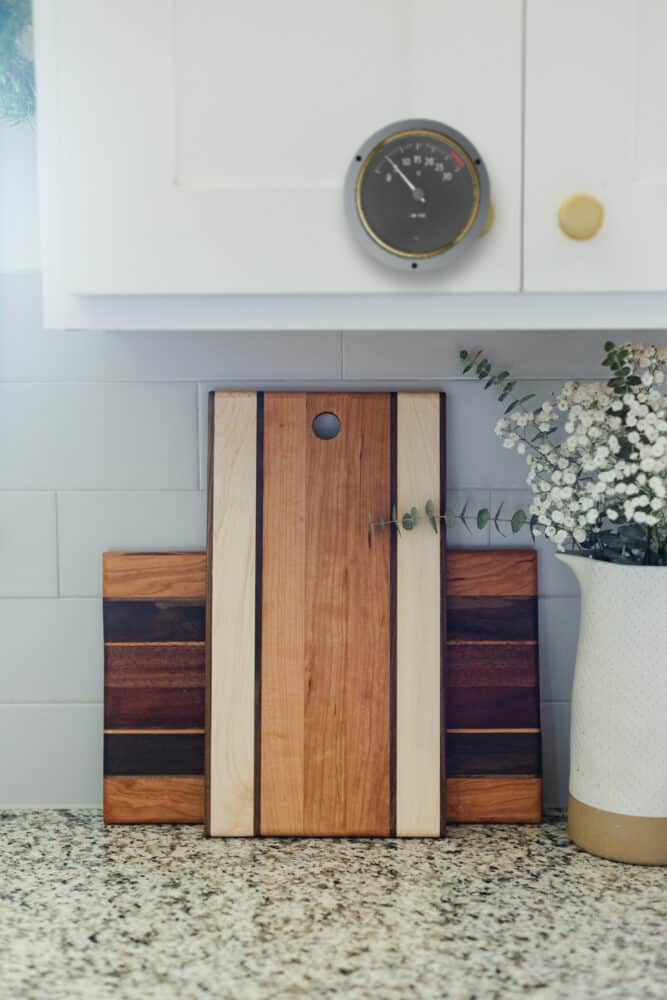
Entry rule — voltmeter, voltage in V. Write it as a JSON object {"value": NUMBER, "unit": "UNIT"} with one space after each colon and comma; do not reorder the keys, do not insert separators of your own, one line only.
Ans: {"value": 5, "unit": "V"}
